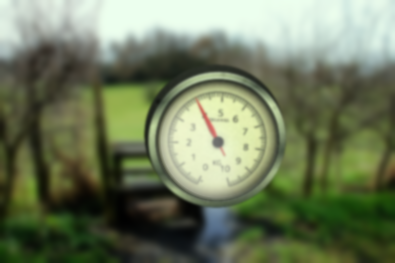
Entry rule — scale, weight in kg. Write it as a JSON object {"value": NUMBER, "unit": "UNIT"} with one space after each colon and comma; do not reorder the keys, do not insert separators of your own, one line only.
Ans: {"value": 4, "unit": "kg"}
